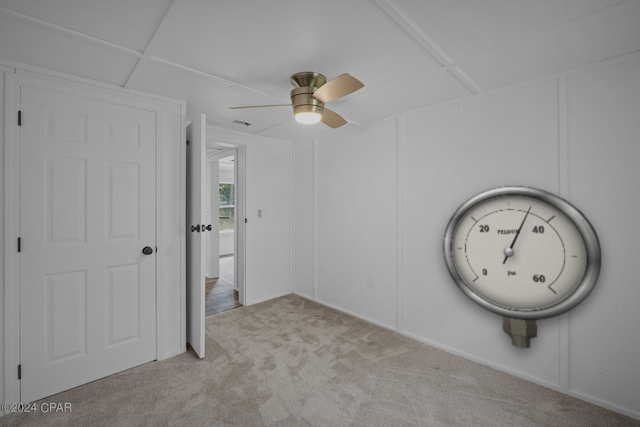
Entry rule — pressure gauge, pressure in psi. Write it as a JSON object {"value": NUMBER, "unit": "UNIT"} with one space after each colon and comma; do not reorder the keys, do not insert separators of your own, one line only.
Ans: {"value": 35, "unit": "psi"}
